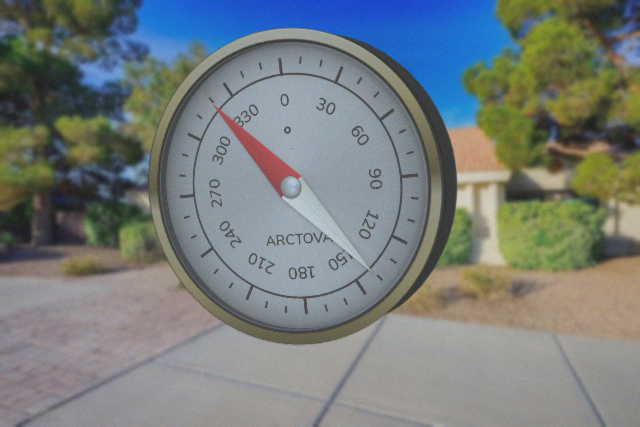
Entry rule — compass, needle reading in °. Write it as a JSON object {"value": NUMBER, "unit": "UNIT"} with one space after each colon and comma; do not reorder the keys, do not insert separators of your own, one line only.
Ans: {"value": 320, "unit": "°"}
